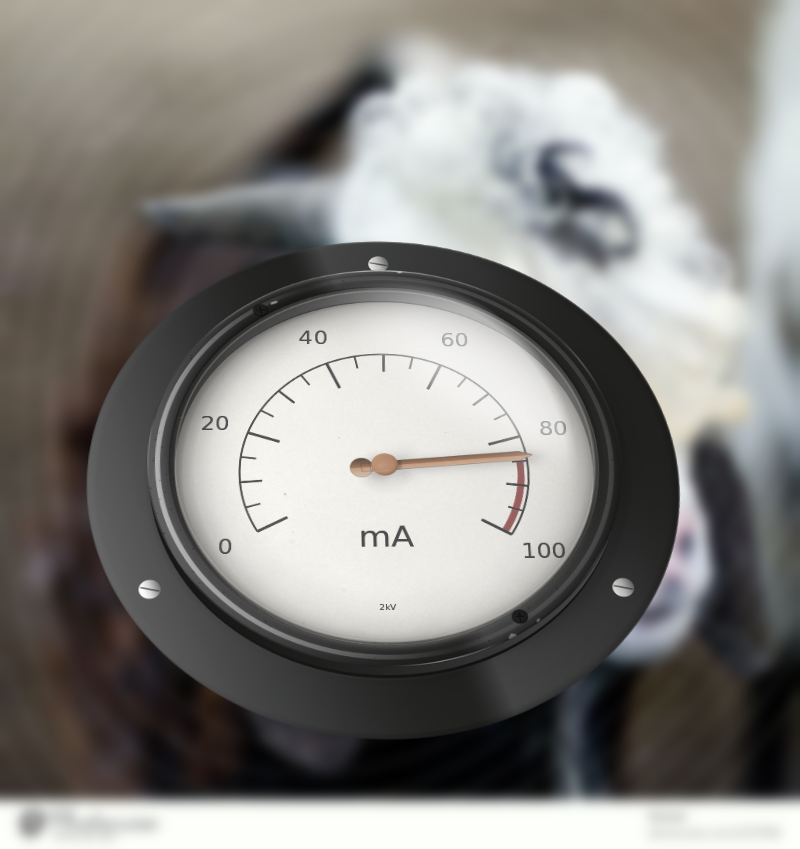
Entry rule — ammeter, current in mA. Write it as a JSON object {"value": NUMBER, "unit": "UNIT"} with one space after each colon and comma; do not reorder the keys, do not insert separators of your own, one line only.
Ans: {"value": 85, "unit": "mA"}
